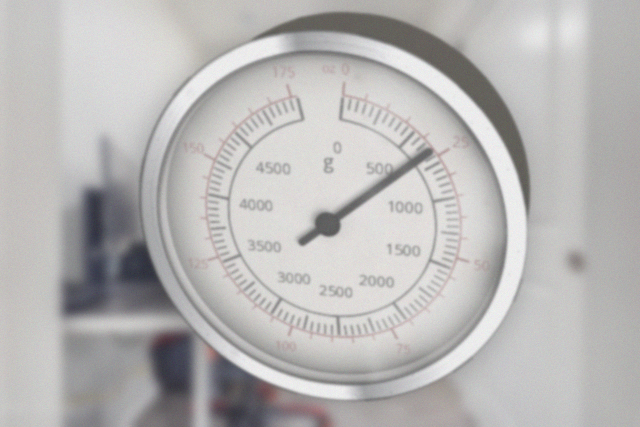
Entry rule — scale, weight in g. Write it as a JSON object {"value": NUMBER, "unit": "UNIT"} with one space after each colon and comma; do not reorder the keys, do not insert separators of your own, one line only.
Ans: {"value": 650, "unit": "g"}
